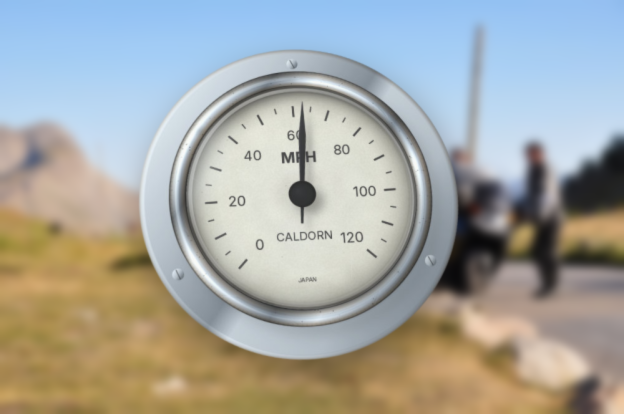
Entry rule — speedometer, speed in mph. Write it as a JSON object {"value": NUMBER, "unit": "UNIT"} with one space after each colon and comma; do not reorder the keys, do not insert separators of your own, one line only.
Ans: {"value": 62.5, "unit": "mph"}
